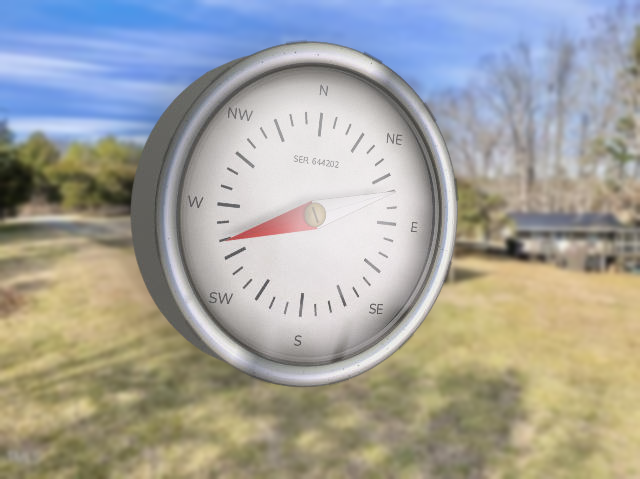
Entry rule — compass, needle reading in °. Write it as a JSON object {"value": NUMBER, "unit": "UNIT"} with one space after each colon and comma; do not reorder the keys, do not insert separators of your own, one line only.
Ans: {"value": 250, "unit": "°"}
